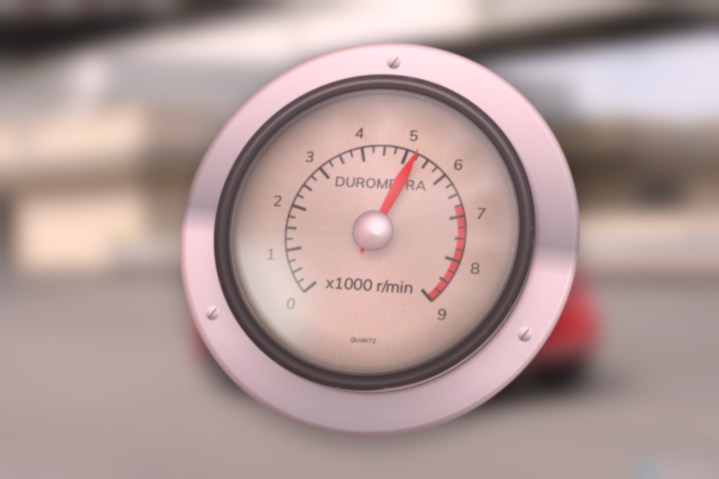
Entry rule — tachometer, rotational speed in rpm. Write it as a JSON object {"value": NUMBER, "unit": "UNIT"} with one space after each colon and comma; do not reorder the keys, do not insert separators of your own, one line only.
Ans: {"value": 5250, "unit": "rpm"}
